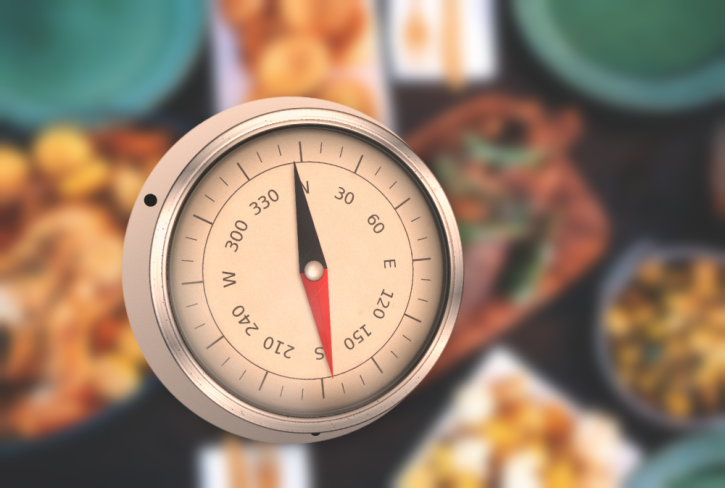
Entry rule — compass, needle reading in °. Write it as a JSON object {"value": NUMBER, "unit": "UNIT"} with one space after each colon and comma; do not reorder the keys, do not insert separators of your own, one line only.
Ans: {"value": 175, "unit": "°"}
